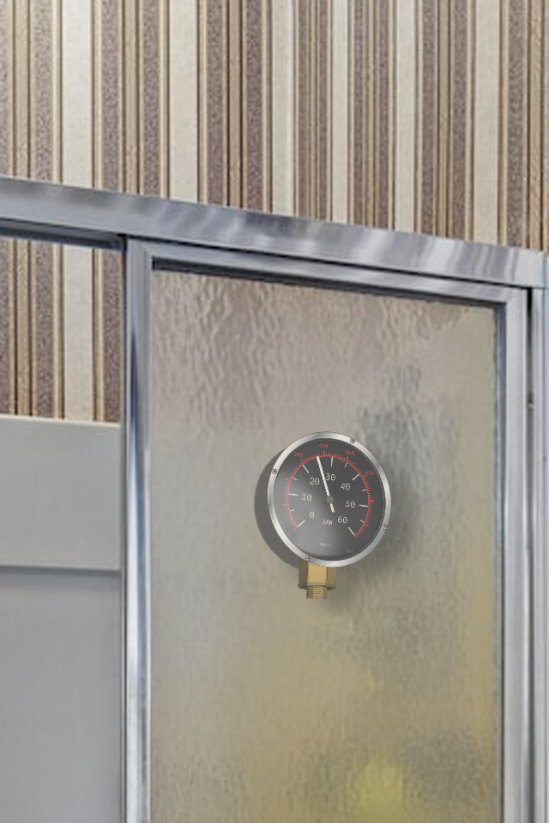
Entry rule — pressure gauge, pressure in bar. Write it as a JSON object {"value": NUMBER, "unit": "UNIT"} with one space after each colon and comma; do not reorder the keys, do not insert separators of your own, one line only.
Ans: {"value": 25, "unit": "bar"}
